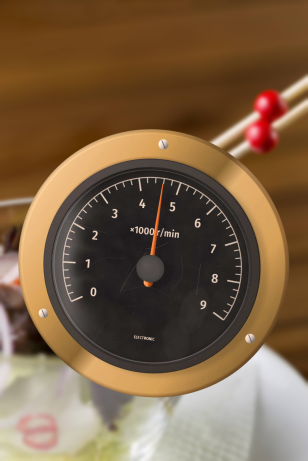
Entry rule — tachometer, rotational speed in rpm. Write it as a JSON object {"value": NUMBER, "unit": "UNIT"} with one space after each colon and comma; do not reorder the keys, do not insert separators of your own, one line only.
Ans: {"value": 4600, "unit": "rpm"}
